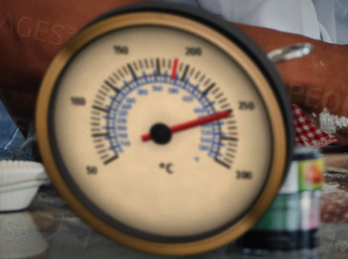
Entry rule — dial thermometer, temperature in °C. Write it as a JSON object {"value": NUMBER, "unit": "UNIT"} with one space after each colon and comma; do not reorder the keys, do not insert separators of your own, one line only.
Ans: {"value": 250, "unit": "°C"}
